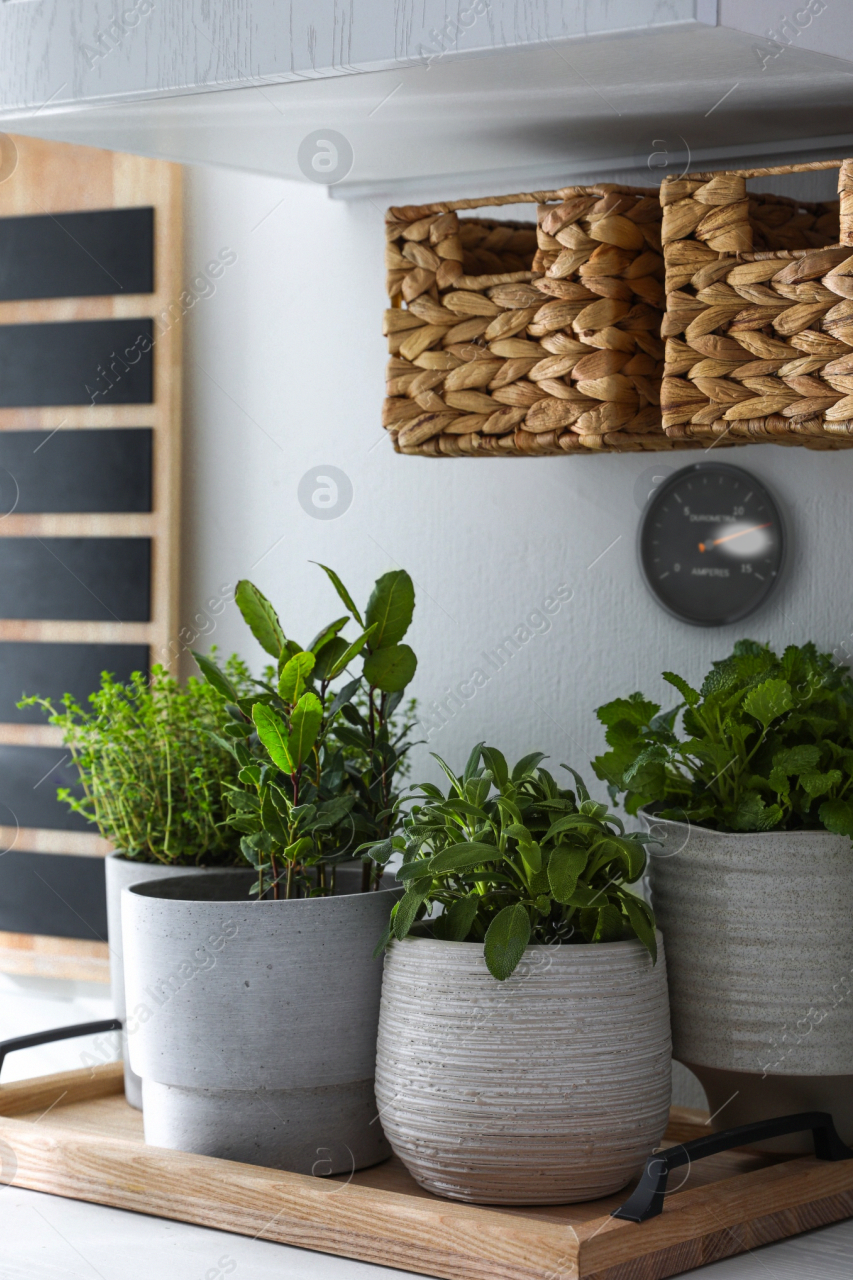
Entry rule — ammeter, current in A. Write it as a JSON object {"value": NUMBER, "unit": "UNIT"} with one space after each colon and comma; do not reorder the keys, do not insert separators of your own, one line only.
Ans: {"value": 12, "unit": "A"}
